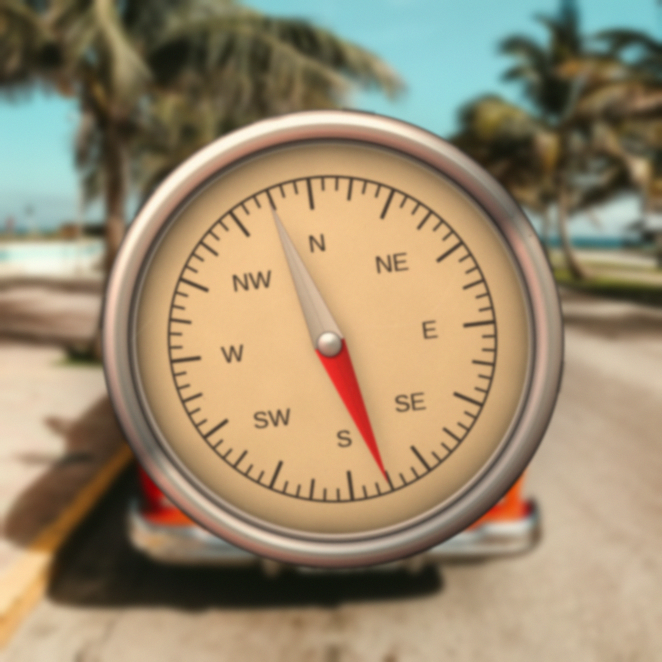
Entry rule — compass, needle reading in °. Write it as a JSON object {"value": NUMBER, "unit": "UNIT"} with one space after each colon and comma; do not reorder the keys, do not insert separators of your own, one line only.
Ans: {"value": 165, "unit": "°"}
